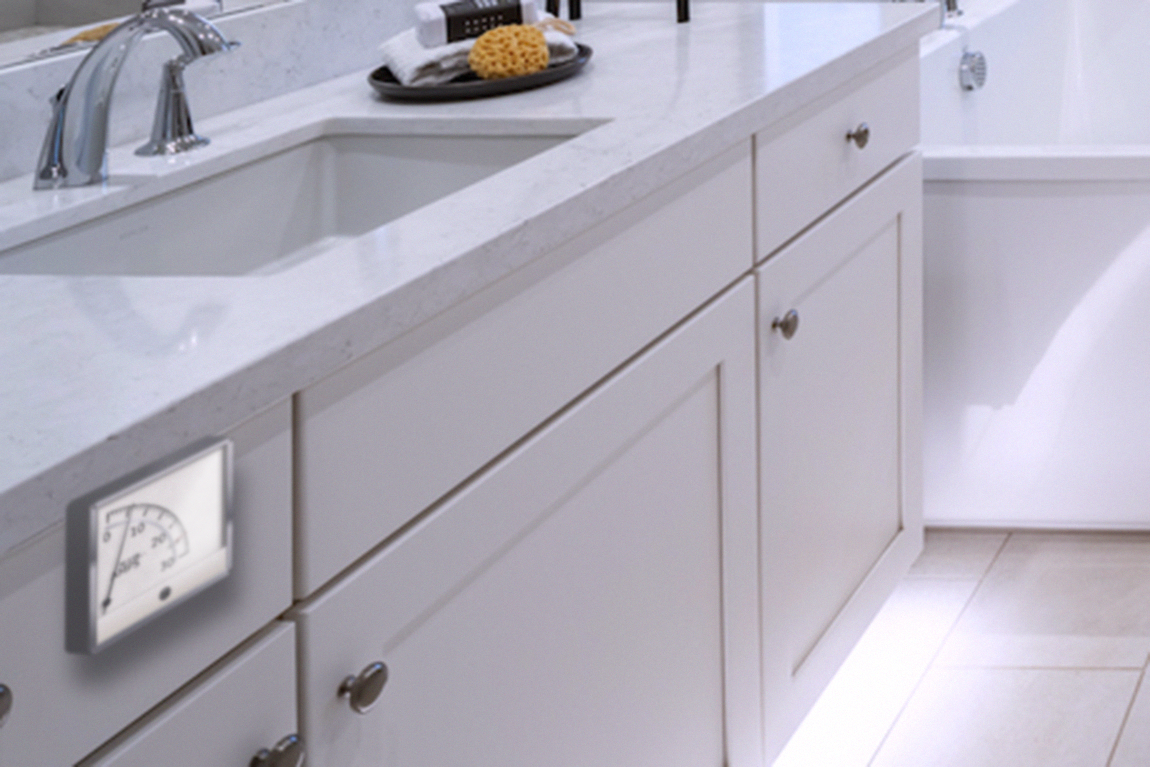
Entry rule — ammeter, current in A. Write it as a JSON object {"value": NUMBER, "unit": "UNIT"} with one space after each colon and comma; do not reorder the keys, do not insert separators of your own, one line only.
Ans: {"value": 5, "unit": "A"}
